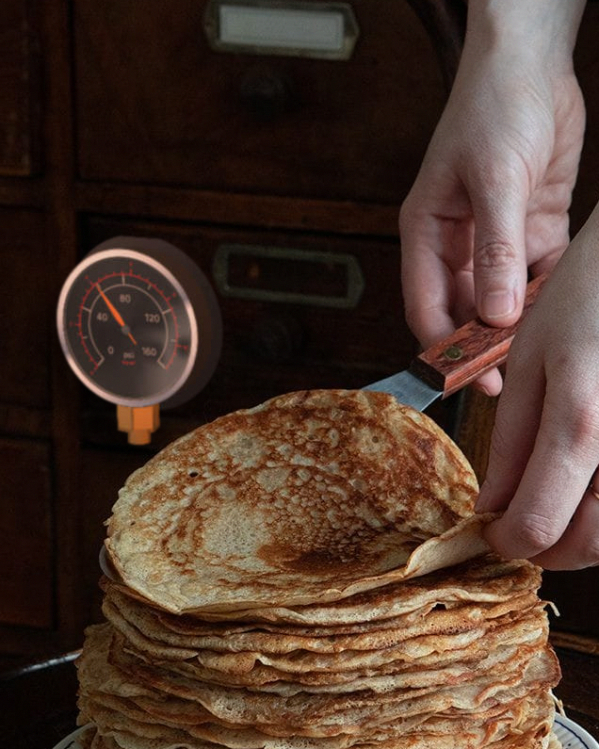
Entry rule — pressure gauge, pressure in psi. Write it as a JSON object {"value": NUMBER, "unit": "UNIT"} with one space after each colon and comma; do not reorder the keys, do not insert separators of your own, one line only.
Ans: {"value": 60, "unit": "psi"}
